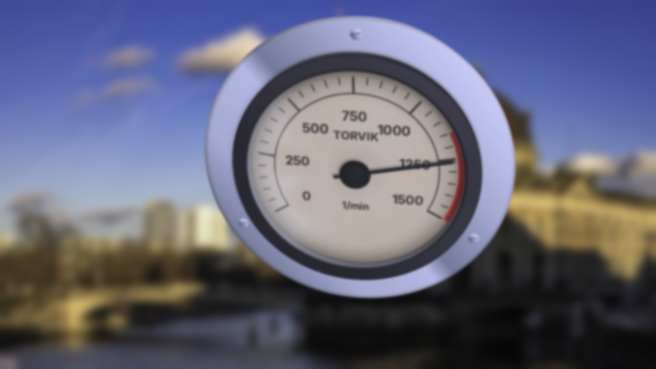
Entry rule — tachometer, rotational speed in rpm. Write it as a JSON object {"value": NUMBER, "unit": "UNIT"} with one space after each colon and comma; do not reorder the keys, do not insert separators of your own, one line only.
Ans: {"value": 1250, "unit": "rpm"}
